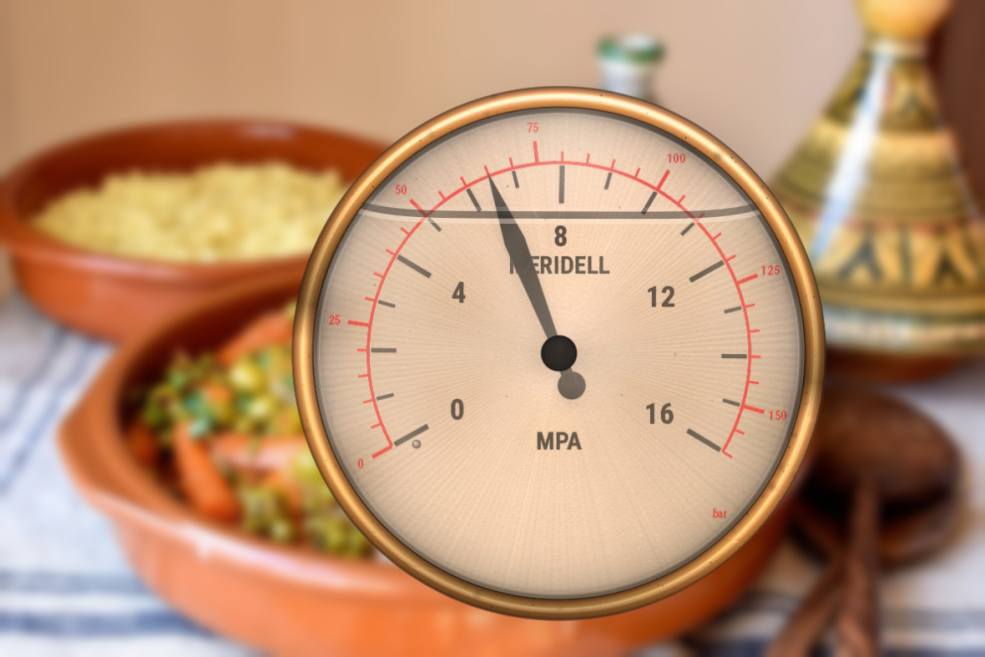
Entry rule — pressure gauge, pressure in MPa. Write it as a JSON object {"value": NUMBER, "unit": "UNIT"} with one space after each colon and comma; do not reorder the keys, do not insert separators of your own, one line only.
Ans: {"value": 6.5, "unit": "MPa"}
